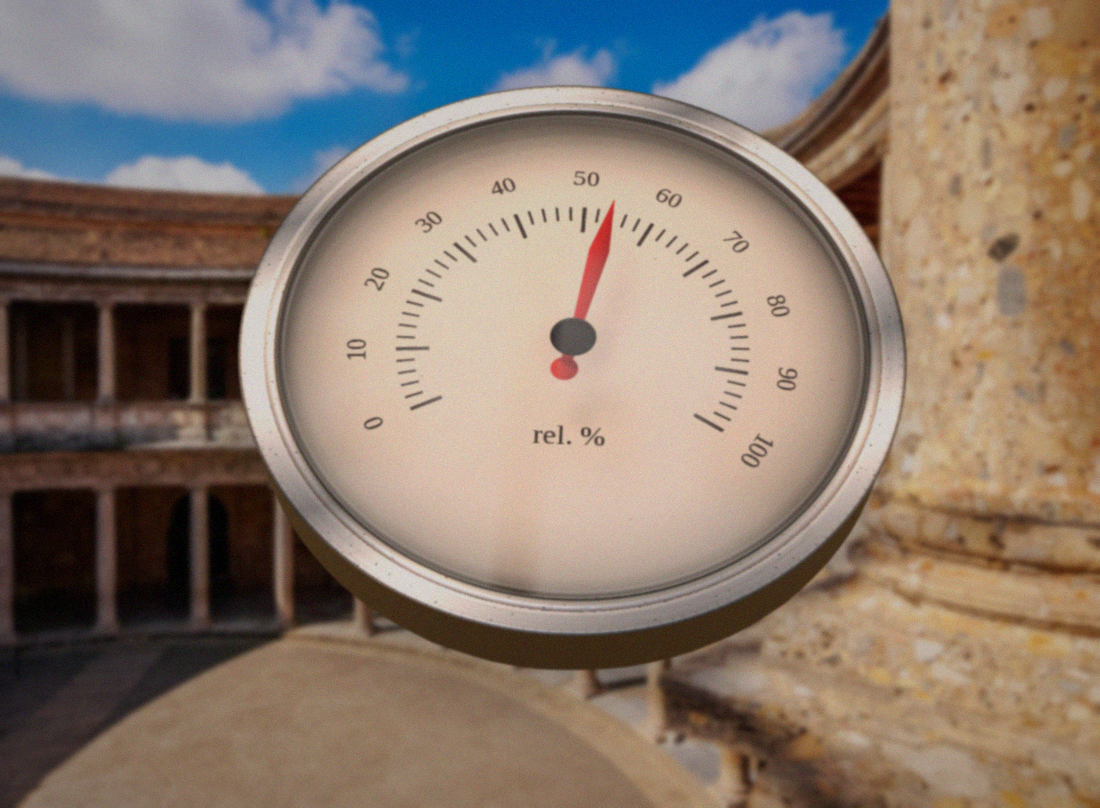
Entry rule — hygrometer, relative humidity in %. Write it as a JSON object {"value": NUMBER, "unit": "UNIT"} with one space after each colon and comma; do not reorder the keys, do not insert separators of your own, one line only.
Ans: {"value": 54, "unit": "%"}
